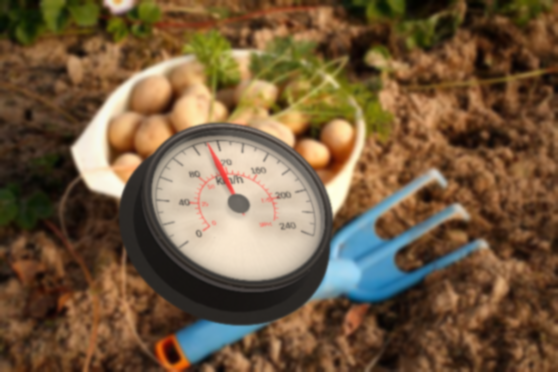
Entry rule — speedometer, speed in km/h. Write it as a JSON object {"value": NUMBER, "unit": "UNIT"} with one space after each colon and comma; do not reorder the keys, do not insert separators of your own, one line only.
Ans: {"value": 110, "unit": "km/h"}
